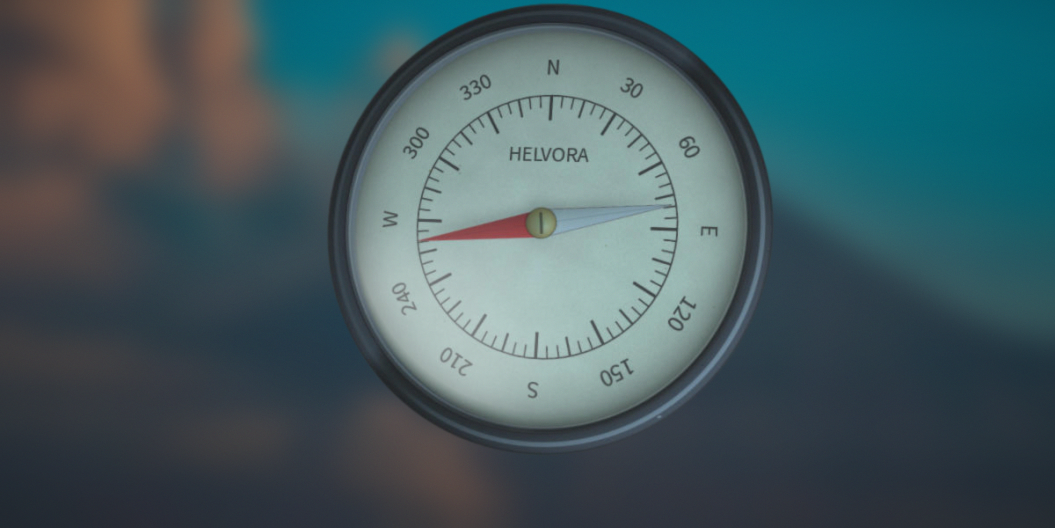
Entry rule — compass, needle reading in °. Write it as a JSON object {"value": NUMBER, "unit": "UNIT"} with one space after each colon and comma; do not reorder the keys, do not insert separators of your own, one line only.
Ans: {"value": 260, "unit": "°"}
